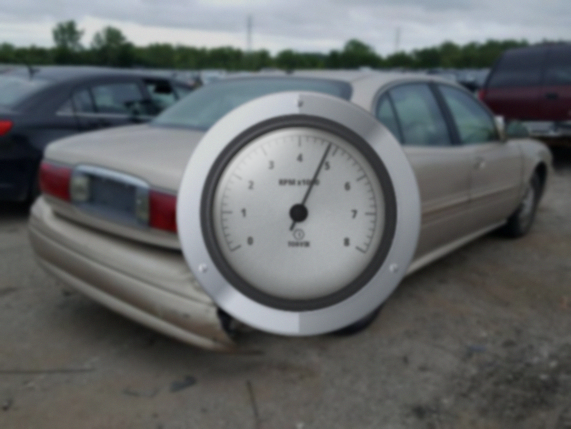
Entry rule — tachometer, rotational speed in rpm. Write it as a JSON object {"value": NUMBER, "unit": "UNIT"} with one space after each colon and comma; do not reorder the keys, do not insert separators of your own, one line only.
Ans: {"value": 4800, "unit": "rpm"}
